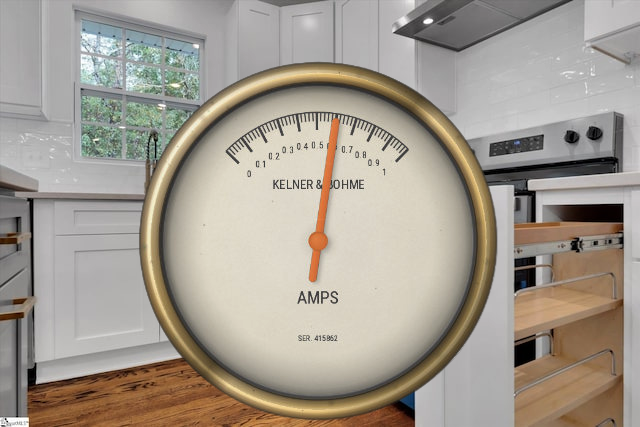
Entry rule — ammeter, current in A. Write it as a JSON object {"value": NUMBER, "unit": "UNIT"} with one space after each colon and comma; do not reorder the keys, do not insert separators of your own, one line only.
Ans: {"value": 0.6, "unit": "A"}
